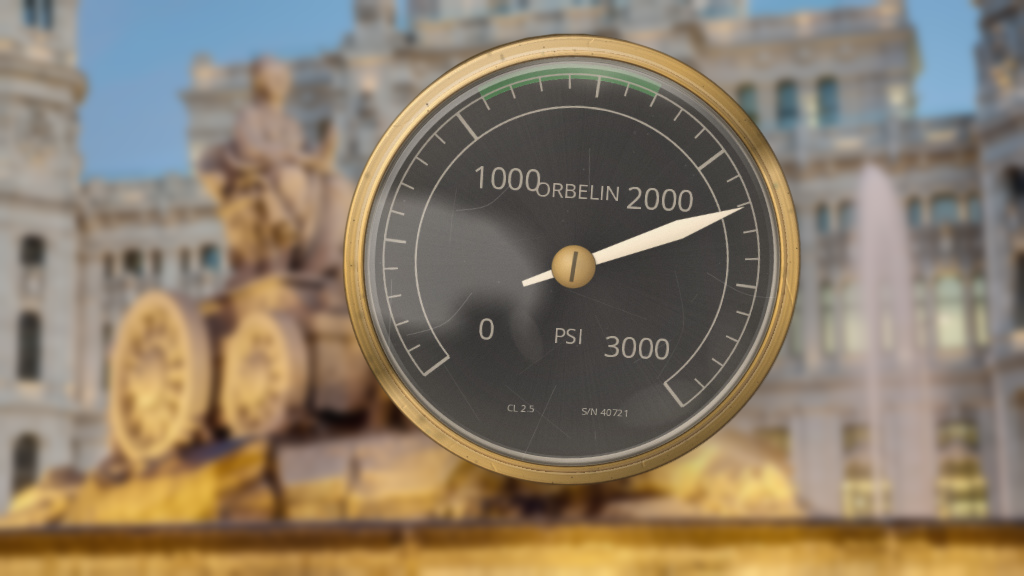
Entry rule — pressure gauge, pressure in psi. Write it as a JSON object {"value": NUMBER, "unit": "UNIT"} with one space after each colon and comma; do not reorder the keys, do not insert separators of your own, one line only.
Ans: {"value": 2200, "unit": "psi"}
